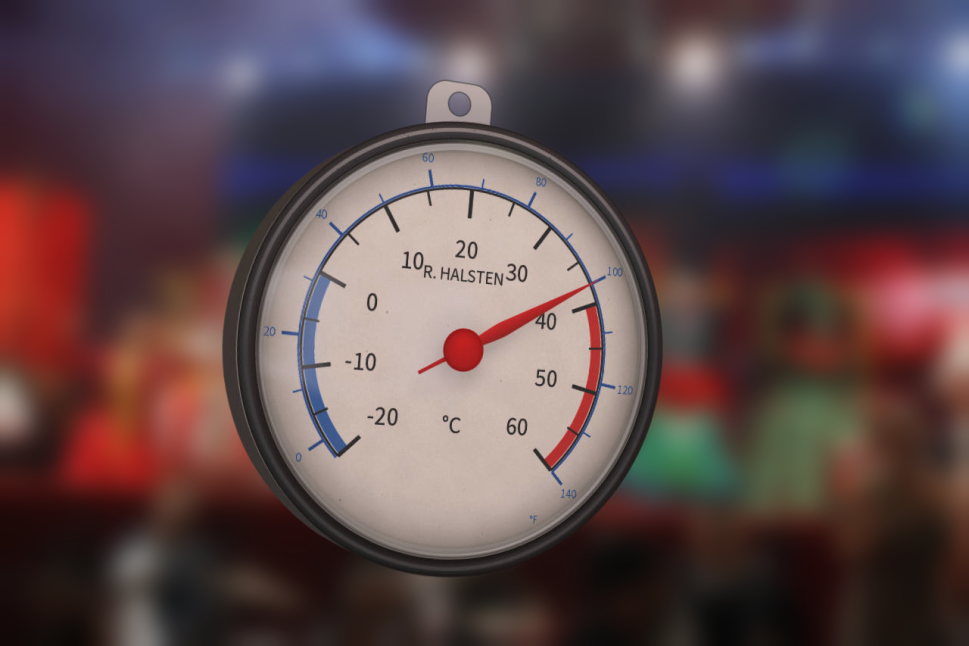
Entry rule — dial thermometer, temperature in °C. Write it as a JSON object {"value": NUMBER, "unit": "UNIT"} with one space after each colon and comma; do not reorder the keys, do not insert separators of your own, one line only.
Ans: {"value": 37.5, "unit": "°C"}
